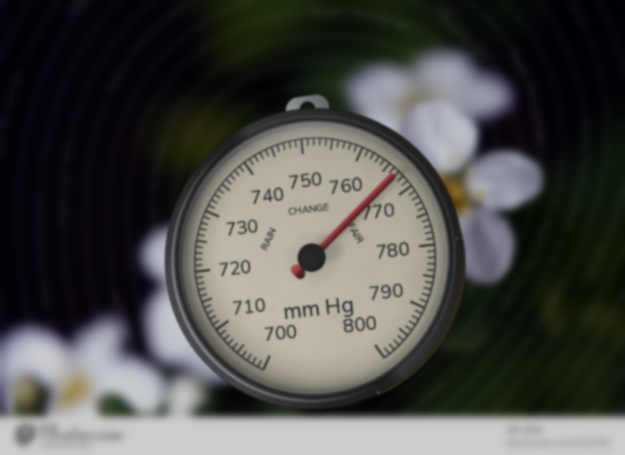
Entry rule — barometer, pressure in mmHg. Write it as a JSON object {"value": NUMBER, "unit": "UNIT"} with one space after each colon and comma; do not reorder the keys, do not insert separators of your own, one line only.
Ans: {"value": 767, "unit": "mmHg"}
